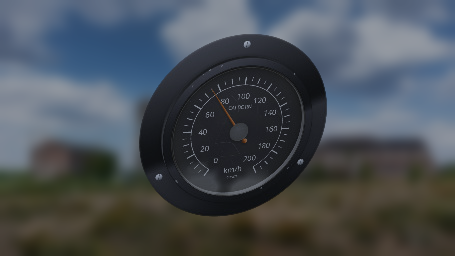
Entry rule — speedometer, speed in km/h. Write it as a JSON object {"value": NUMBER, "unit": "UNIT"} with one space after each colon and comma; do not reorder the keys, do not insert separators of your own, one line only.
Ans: {"value": 75, "unit": "km/h"}
